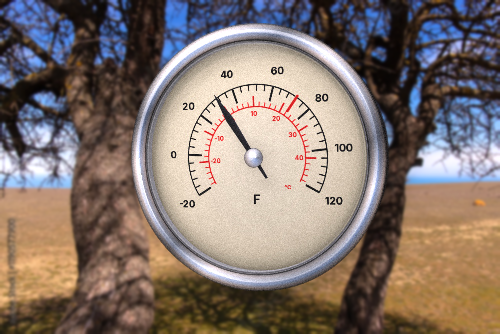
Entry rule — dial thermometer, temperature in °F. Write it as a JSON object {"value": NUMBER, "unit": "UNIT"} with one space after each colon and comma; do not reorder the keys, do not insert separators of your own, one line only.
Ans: {"value": 32, "unit": "°F"}
